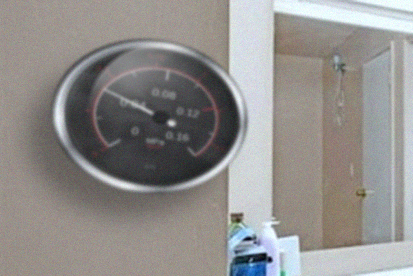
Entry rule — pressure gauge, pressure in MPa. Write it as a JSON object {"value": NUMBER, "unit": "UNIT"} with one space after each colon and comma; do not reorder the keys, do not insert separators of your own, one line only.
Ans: {"value": 0.04, "unit": "MPa"}
